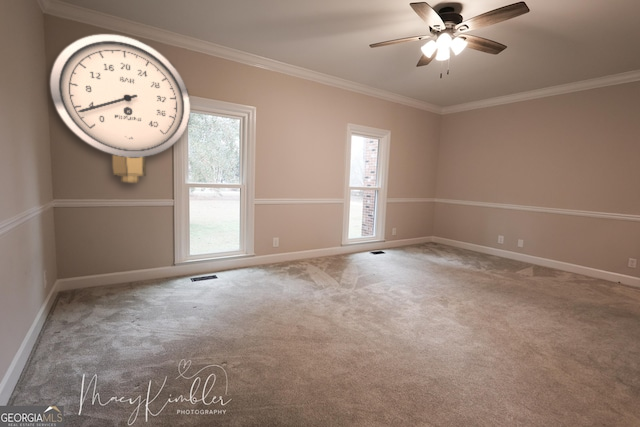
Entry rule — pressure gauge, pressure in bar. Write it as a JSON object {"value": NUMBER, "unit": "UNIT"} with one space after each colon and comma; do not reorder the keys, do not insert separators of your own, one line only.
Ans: {"value": 3, "unit": "bar"}
